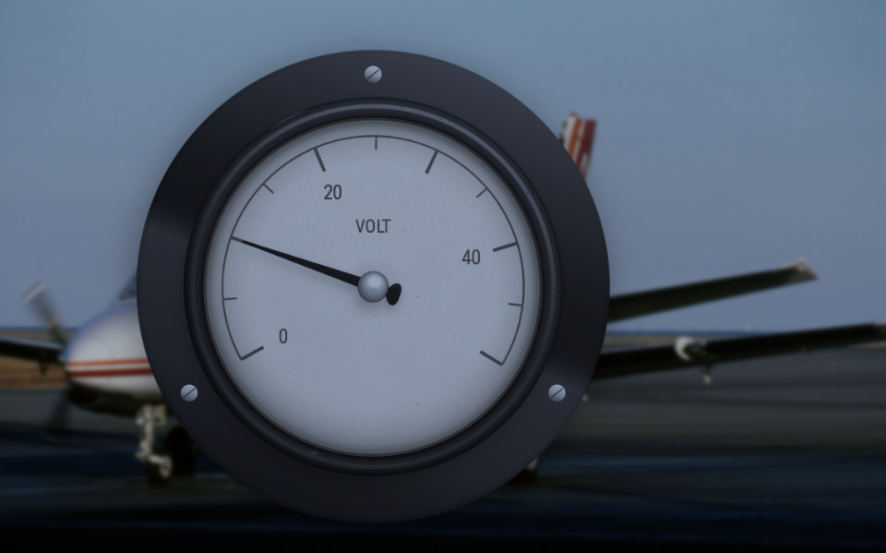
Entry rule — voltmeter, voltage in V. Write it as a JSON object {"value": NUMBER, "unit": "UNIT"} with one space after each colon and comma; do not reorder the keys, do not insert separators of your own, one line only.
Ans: {"value": 10, "unit": "V"}
